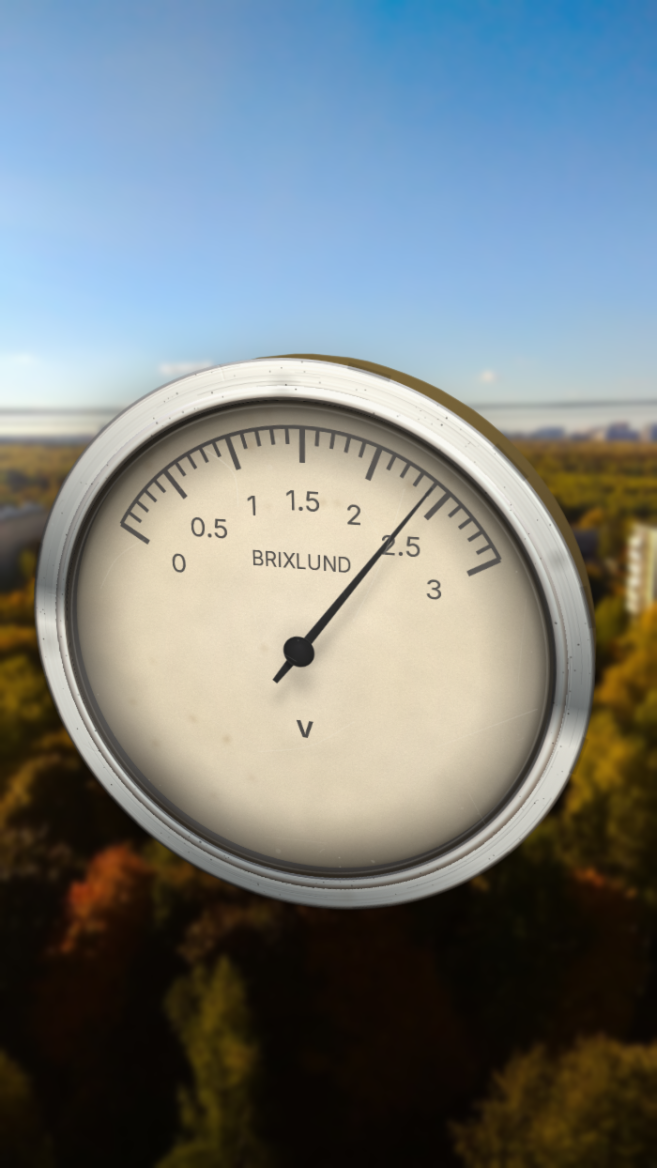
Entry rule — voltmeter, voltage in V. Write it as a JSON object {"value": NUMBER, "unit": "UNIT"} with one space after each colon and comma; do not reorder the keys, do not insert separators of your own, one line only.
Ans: {"value": 2.4, "unit": "V"}
